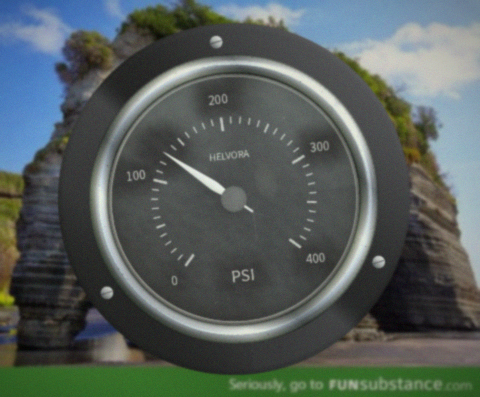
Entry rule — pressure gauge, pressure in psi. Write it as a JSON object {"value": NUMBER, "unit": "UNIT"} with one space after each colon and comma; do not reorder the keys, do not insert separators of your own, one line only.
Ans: {"value": 130, "unit": "psi"}
